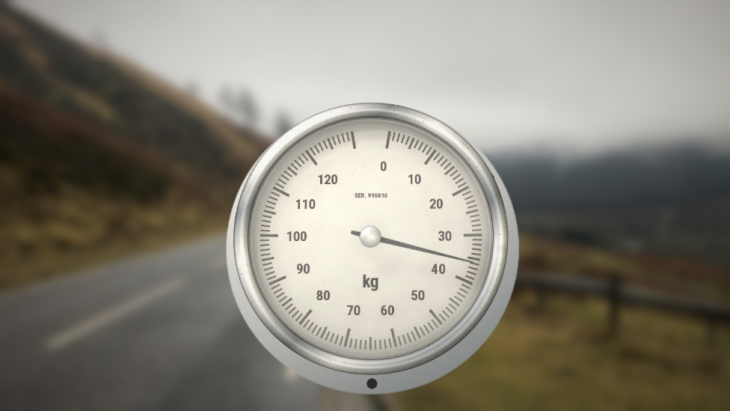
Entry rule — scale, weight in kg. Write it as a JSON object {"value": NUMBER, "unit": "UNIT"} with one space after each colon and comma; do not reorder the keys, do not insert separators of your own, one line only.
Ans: {"value": 36, "unit": "kg"}
